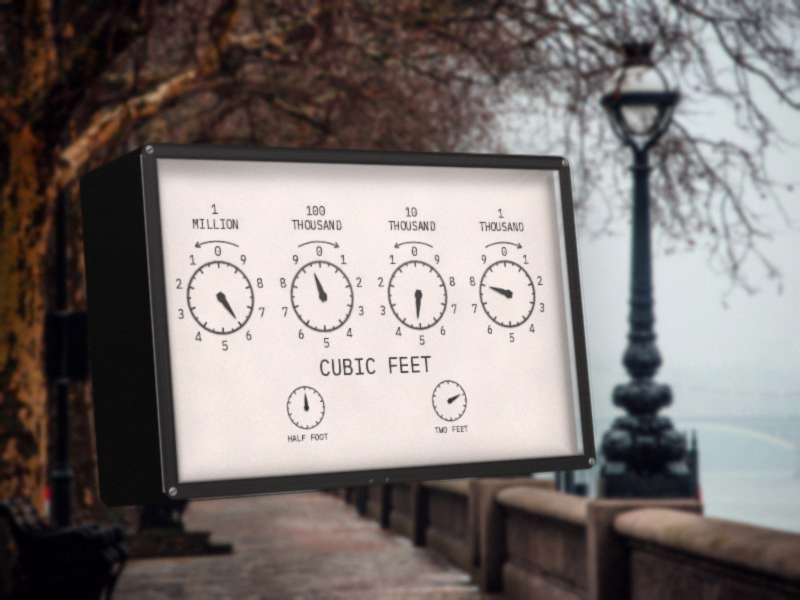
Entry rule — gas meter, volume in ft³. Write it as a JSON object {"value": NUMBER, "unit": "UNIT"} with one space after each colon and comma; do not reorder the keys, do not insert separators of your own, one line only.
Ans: {"value": 594800, "unit": "ft³"}
